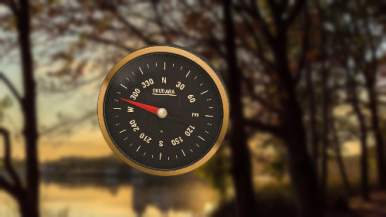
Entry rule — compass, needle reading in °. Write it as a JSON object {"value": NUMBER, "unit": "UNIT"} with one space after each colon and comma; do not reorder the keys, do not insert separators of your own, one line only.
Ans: {"value": 285, "unit": "°"}
